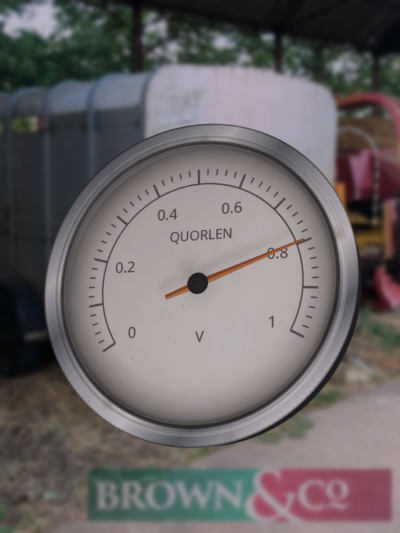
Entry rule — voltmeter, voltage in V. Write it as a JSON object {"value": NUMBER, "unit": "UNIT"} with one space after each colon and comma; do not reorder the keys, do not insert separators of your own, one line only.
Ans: {"value": 0.8, "unit": "V"}
